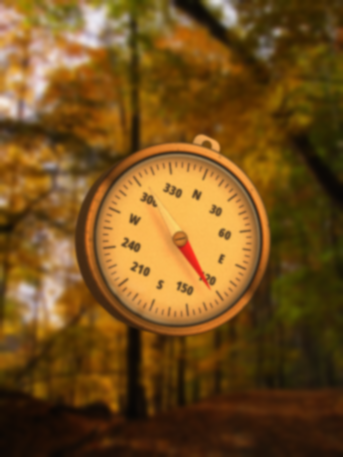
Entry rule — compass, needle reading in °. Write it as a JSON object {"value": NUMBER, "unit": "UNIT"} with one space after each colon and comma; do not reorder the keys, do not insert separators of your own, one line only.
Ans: {"value": 125, "unit": "°"}
